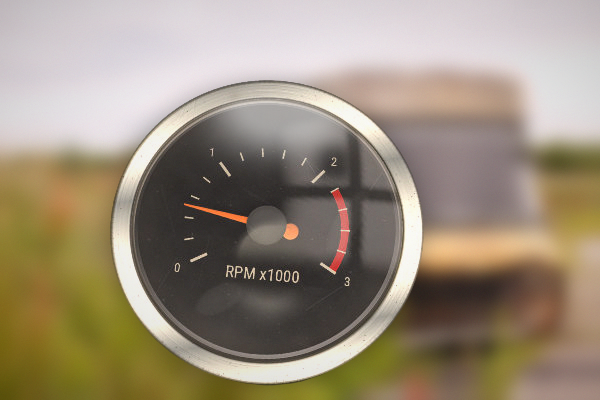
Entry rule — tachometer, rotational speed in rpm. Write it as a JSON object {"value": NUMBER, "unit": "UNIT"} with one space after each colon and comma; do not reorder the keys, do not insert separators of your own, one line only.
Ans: {"value": 500, "unit": "rpm"}
